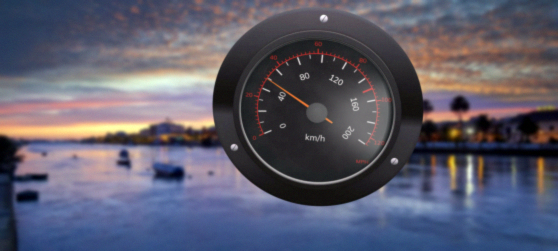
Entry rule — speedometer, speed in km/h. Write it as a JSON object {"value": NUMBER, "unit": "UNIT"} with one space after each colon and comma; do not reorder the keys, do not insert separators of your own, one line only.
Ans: {"value": 50, "unit": "km/h"}
